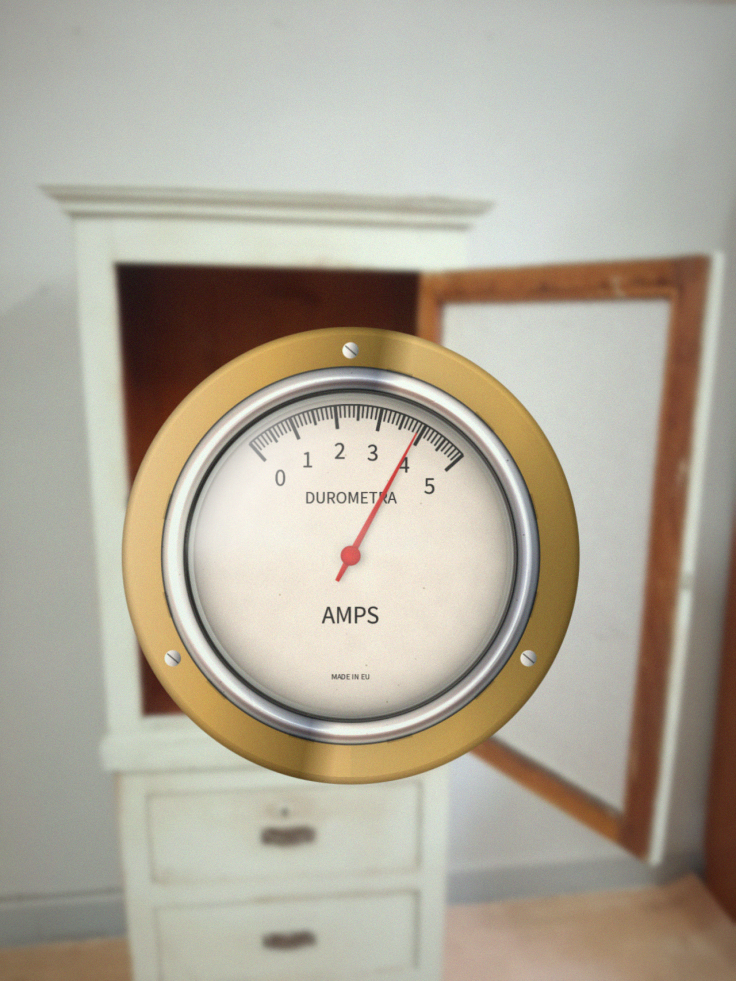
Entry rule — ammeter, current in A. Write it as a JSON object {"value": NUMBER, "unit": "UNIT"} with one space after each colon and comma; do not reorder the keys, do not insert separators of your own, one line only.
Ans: {"value": 3.9, "unit": "A"}
